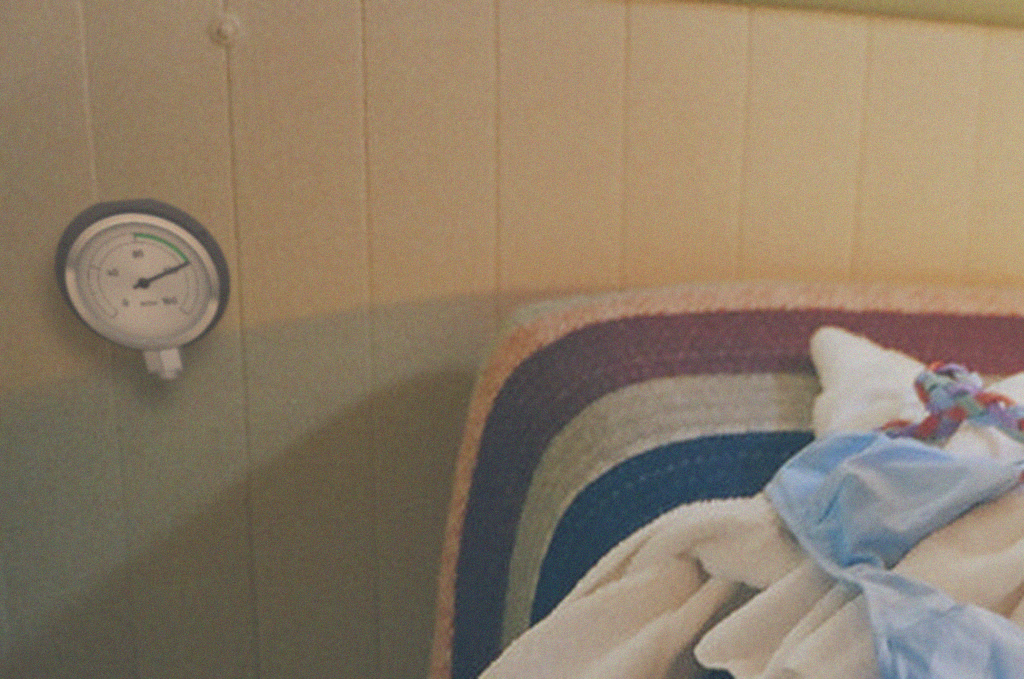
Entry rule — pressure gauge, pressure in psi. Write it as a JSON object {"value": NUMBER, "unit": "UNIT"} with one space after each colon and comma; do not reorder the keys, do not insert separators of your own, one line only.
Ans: {"value": 120, "unit": "psi"}
